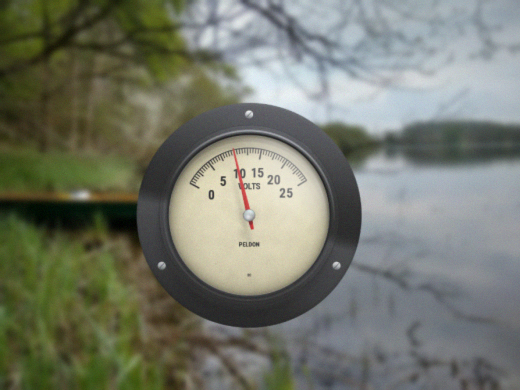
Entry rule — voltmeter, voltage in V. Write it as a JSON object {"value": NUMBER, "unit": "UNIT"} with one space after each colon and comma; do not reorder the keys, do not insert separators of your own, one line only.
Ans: {"value": 10, "unit": "V"}
